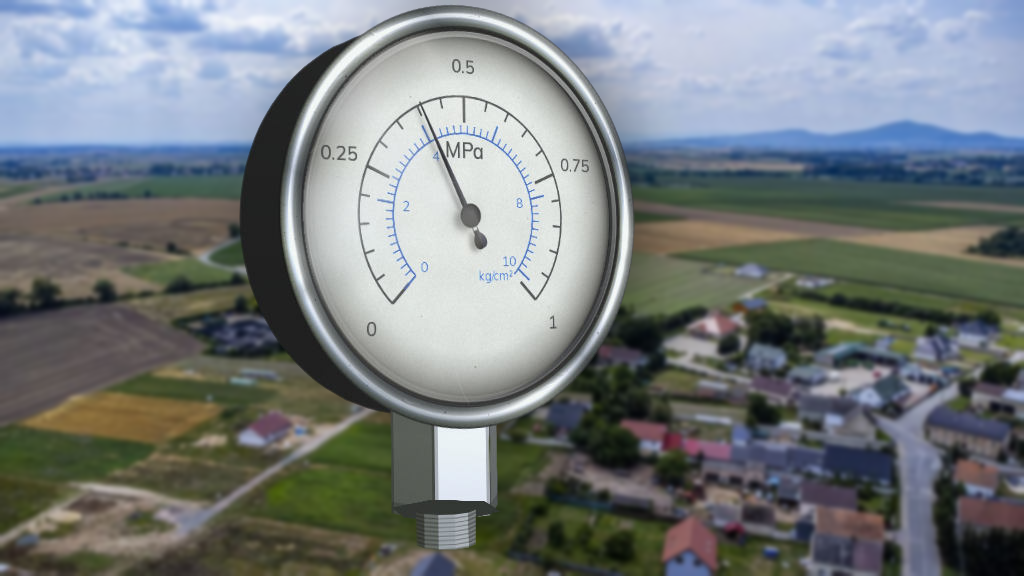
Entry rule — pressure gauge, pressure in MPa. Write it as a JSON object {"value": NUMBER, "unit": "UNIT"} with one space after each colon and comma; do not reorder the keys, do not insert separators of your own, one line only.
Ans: {"value": 0.4, "unit": "MPa"}
